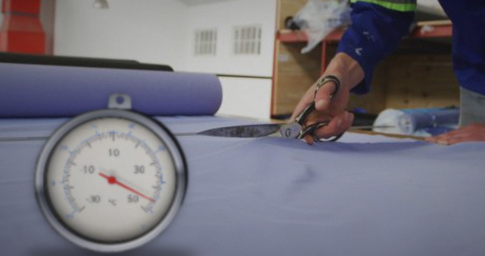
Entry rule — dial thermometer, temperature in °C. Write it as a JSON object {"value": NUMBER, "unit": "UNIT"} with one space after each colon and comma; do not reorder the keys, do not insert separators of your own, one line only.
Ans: {"value": 45, "unit": "°C"}
